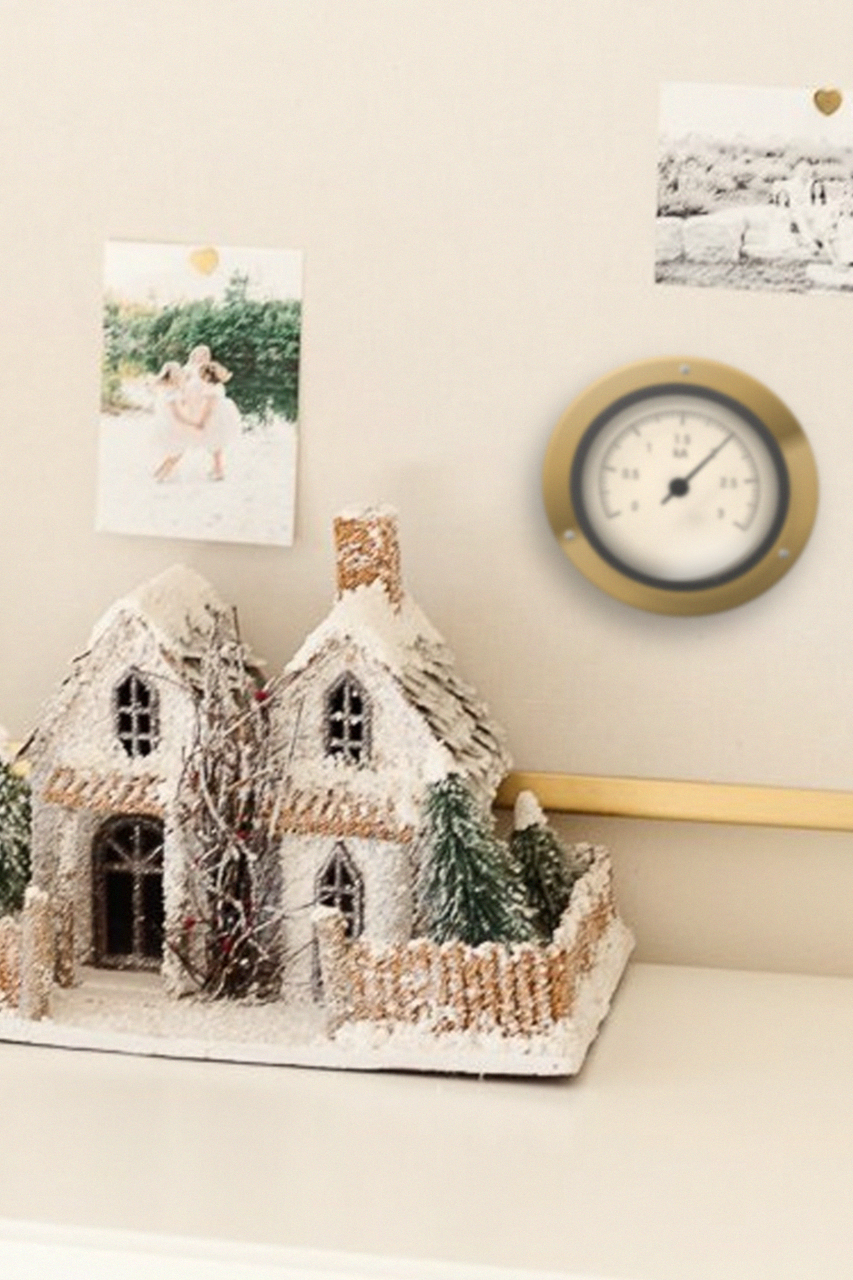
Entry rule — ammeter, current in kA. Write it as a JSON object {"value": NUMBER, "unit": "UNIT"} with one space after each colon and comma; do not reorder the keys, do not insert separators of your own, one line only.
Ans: {"value": 2, "unit": "kA"}
